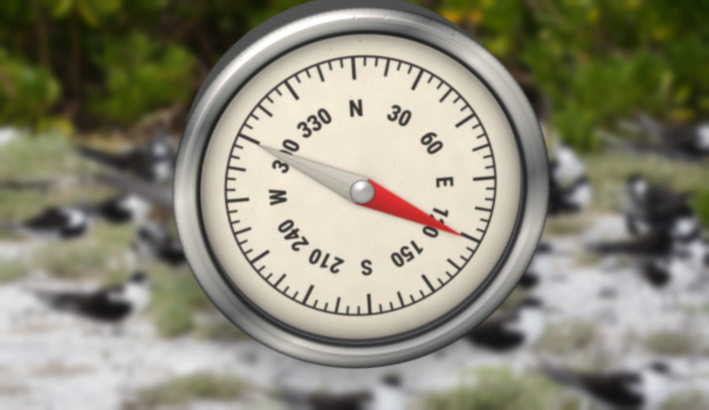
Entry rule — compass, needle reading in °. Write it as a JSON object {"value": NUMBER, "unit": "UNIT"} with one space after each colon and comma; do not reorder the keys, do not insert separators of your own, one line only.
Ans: {"value": 120, "unit": "°"}
